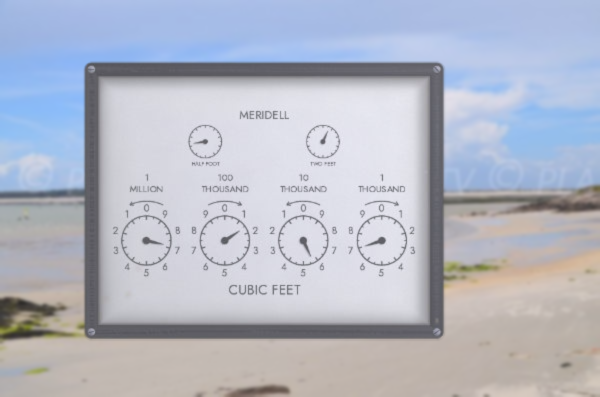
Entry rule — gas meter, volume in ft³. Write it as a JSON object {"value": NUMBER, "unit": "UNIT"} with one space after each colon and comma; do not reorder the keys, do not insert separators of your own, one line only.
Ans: {"value": 715700, "unit": "ft³"}
